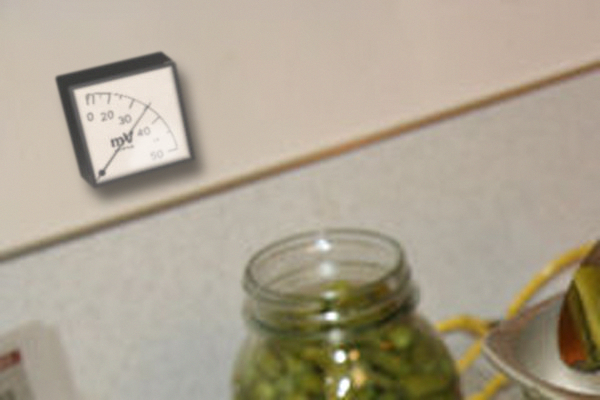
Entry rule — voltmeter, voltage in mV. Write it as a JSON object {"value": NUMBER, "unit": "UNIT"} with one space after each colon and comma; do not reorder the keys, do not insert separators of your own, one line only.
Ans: {"value": 35, "unit": "mV"}
